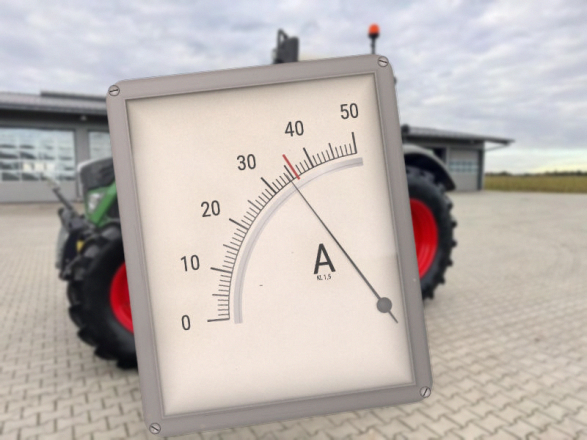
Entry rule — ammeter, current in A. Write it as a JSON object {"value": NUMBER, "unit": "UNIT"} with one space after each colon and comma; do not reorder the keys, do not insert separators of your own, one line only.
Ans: {"value": 34, "unit": "A"}
